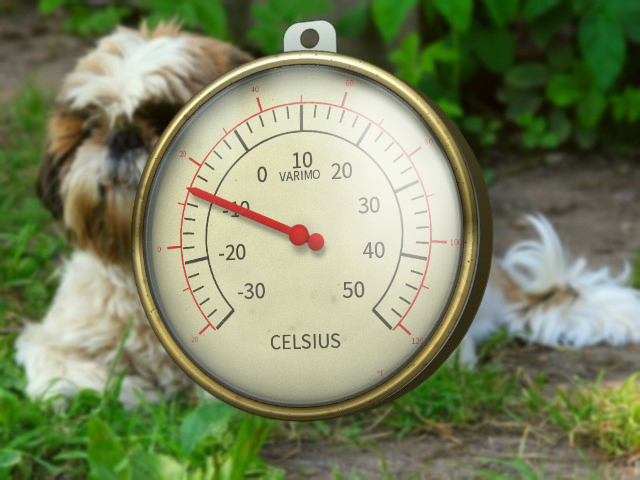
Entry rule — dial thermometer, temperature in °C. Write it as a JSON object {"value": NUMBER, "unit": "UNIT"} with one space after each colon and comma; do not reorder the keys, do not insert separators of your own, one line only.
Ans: {"value": -10, "unit": "°C"}
